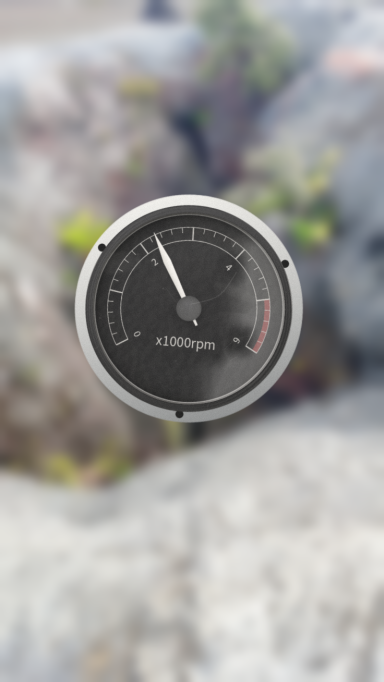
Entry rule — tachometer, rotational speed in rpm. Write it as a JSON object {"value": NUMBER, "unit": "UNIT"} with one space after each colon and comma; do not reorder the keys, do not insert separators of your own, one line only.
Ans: {"value": 2300, "unit": "rpm"}
